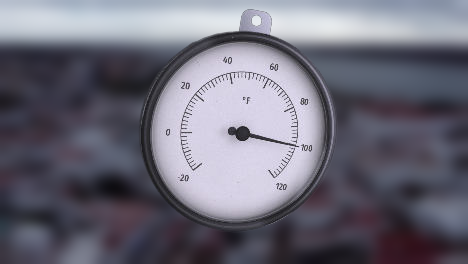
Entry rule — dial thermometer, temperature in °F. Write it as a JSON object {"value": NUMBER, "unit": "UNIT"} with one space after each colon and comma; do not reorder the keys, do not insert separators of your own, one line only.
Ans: {"value": 100, "unit": "°F"}
